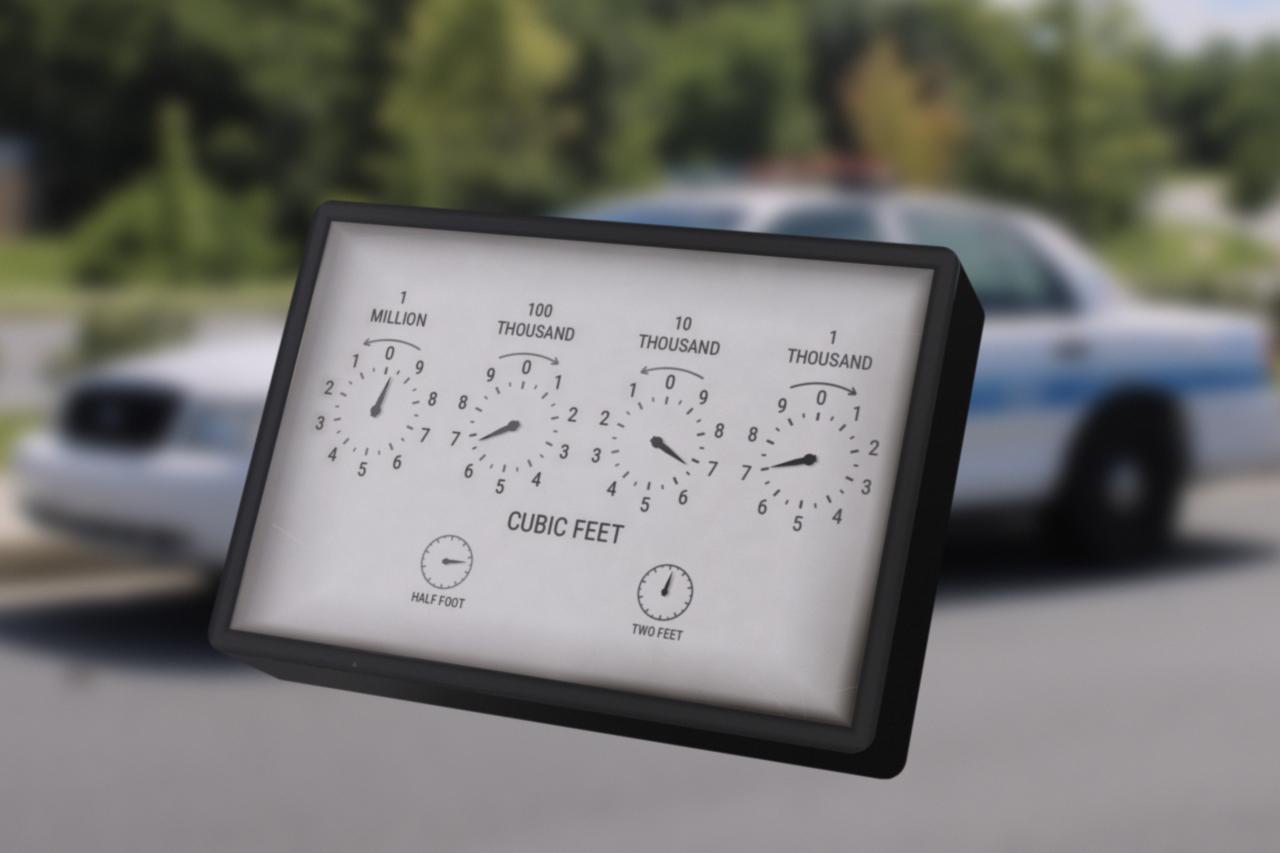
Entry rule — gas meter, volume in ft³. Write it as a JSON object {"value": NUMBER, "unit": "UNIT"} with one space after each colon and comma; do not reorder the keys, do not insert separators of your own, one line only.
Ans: {"value": 966700, "unit": "ft³"}
